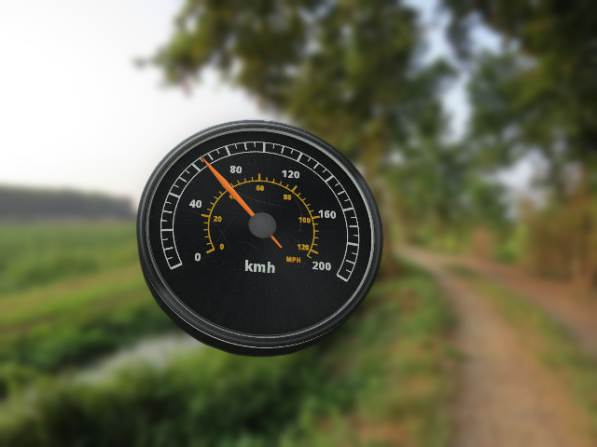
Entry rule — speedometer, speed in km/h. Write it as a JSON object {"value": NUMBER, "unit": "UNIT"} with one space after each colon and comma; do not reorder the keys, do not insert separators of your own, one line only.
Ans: {"value": 65, "unit": "km/h"}
